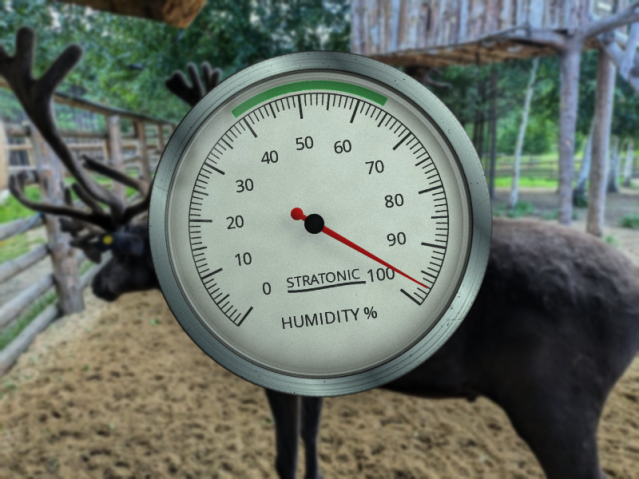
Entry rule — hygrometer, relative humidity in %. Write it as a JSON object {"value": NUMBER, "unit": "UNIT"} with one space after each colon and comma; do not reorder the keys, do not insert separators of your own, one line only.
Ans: {"value": 97, "unit": "%"}
